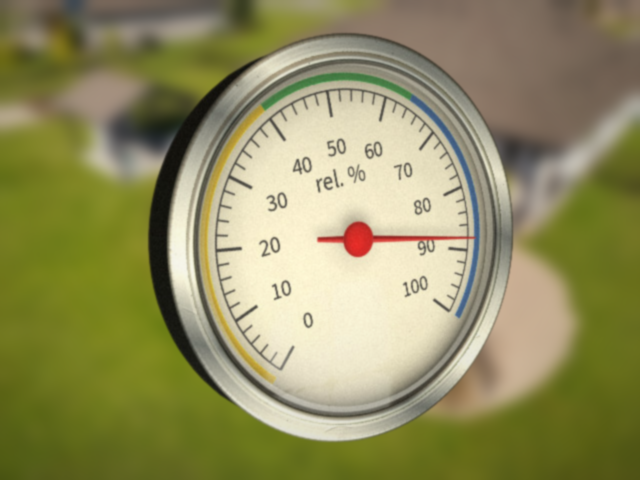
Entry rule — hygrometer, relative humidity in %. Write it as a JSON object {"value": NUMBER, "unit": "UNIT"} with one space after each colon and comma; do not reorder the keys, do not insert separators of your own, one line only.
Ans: {"value": 88, "unit": "%"}
